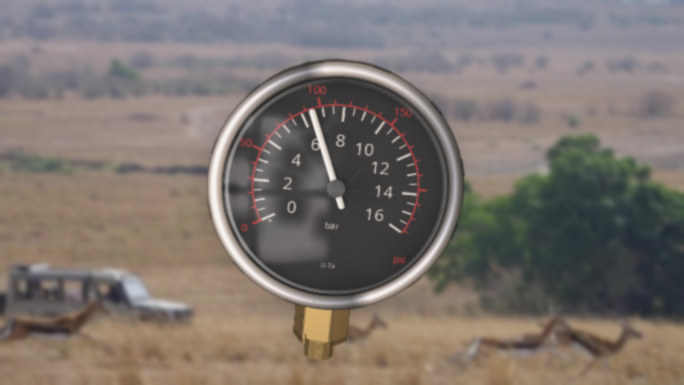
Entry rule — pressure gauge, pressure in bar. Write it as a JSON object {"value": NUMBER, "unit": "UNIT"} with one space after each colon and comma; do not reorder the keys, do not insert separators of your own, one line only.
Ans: {"value": 6.5, "unit": "bar"}
